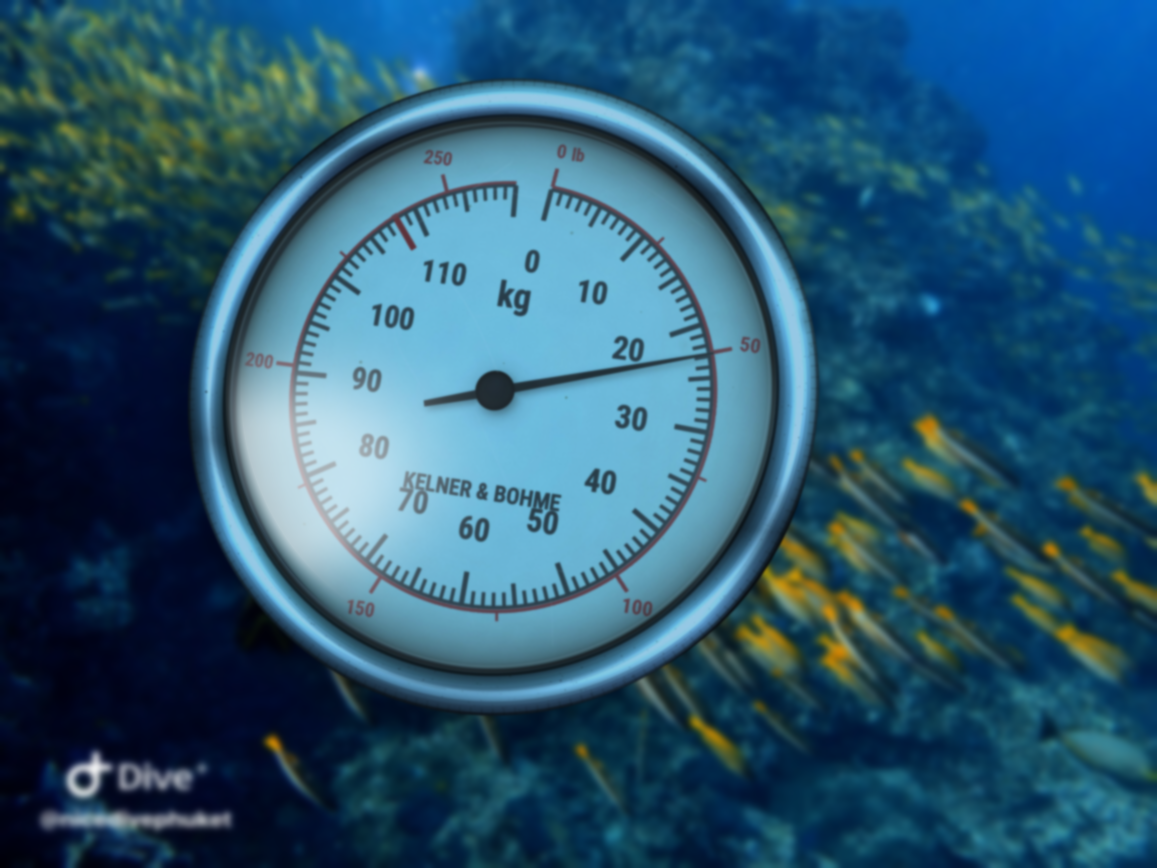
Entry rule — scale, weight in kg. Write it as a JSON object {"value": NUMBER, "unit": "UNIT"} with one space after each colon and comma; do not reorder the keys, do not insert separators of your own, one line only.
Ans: {"value": 23, "unit": "kg"}
